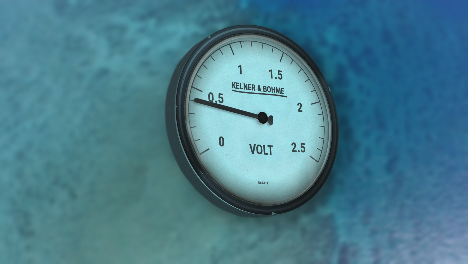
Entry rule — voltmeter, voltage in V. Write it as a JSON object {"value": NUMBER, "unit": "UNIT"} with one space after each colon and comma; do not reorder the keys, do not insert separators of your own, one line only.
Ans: {"value": 0.4, "unit": "V"}
